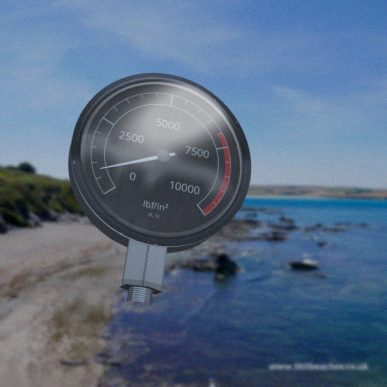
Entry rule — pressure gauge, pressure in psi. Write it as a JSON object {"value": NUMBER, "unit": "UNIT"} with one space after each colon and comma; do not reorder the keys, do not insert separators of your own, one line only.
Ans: {"value": 750, "unit": "psi"}
